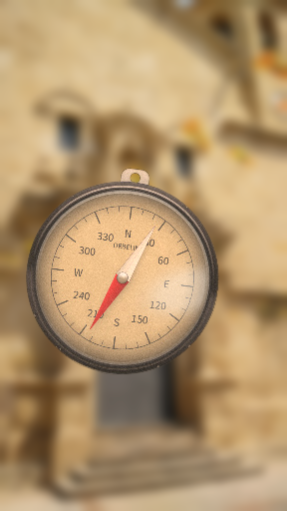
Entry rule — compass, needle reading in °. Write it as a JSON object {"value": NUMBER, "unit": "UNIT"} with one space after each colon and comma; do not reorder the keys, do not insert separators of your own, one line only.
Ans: {"value": 205, "unit": "°"}
